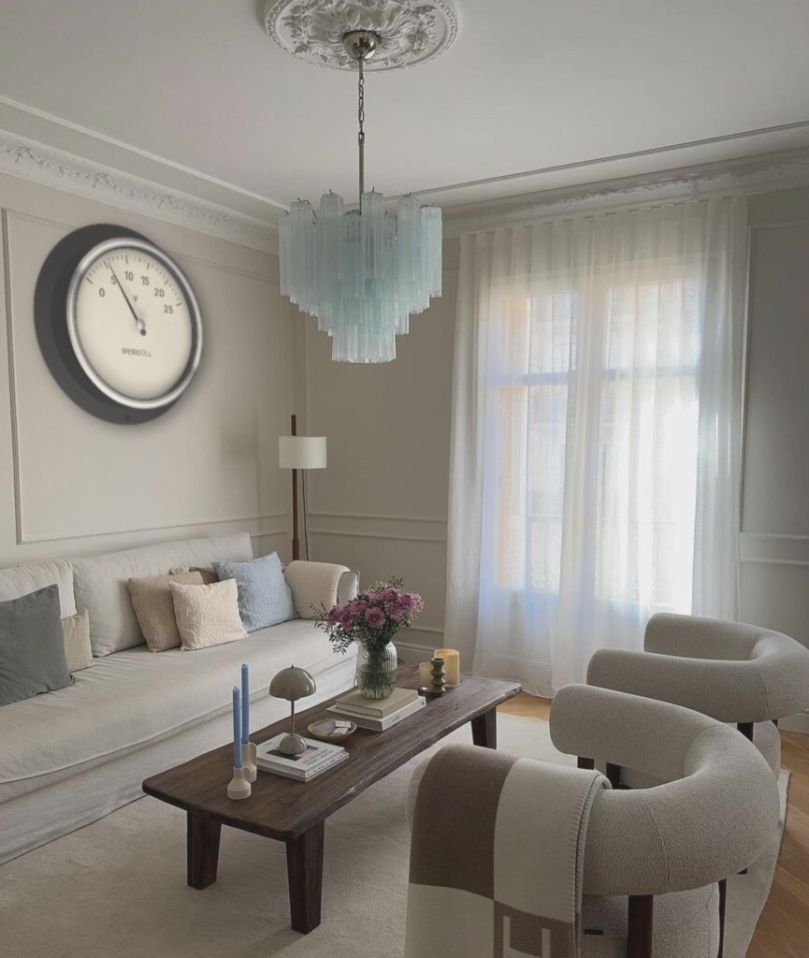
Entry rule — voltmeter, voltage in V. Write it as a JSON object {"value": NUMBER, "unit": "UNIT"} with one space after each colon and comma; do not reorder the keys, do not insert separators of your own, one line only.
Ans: {"value": 5, "unit": "V"}
